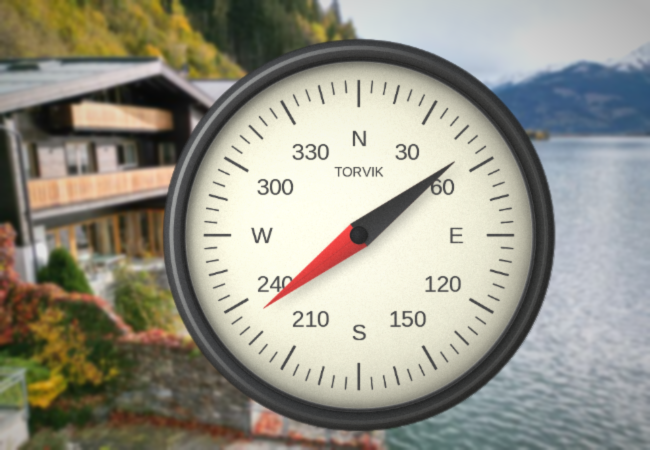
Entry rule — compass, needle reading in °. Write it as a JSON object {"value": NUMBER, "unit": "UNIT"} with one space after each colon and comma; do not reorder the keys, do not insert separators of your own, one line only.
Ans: {"value": 232.5, "unit": "°"}
